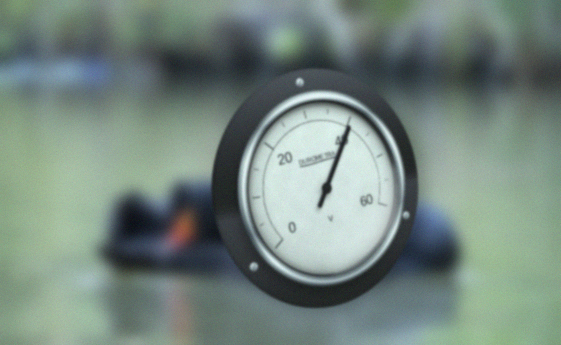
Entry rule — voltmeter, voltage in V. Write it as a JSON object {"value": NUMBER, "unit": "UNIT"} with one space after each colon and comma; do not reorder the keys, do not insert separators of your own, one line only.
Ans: {"value": 40, "unit": "V"}
